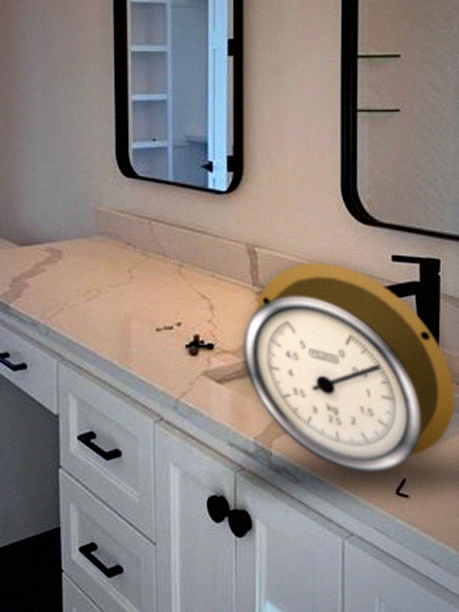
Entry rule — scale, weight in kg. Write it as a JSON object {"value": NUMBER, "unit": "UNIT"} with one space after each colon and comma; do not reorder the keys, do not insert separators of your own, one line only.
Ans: {"value": 0.5, "unit": "kg"}
